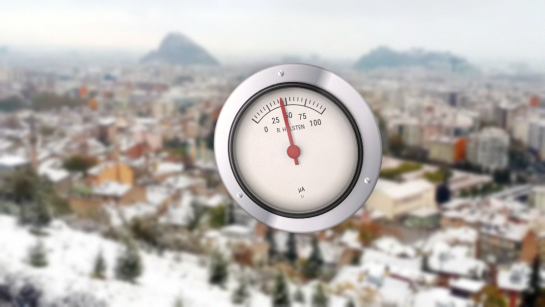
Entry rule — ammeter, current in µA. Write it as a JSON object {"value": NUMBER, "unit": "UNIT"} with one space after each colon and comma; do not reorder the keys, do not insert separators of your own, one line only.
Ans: {"value": 45, "unit": "µA"}
